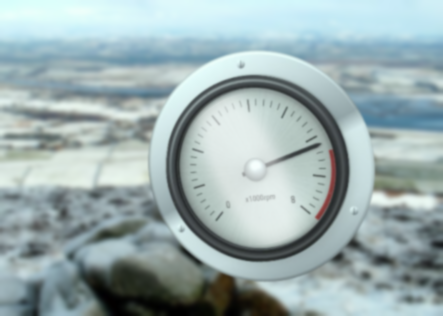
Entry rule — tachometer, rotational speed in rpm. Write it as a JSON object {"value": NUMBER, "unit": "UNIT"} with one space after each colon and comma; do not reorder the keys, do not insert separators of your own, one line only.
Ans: {"value": 6200, "unit": "rpm"}
